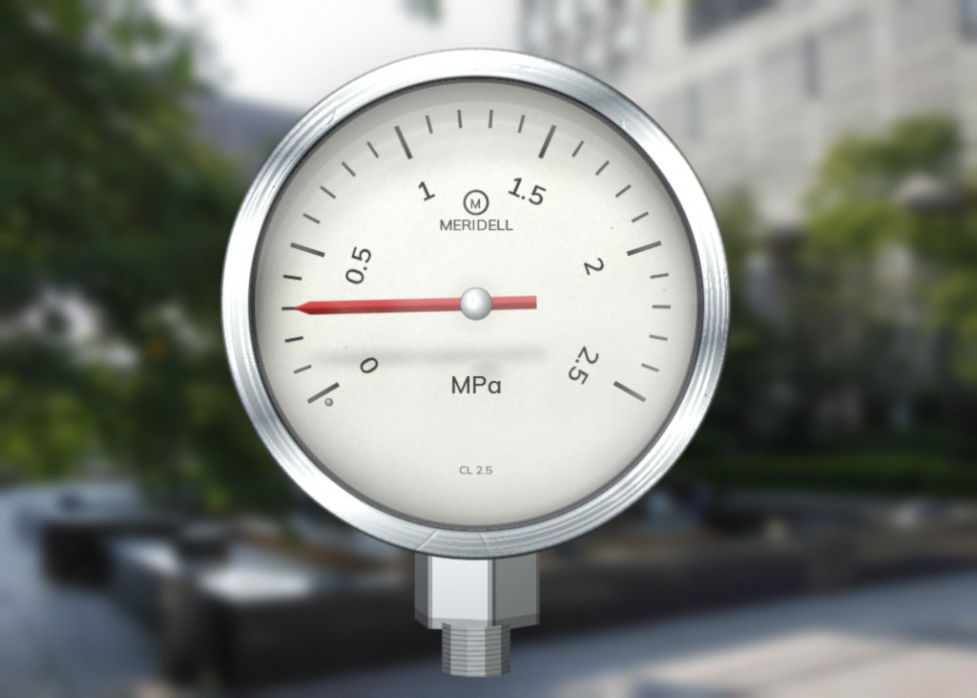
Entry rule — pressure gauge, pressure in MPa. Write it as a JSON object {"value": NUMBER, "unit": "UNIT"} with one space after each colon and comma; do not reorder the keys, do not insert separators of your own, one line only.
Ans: {"value": 0.3, "unit": "MPa"}
